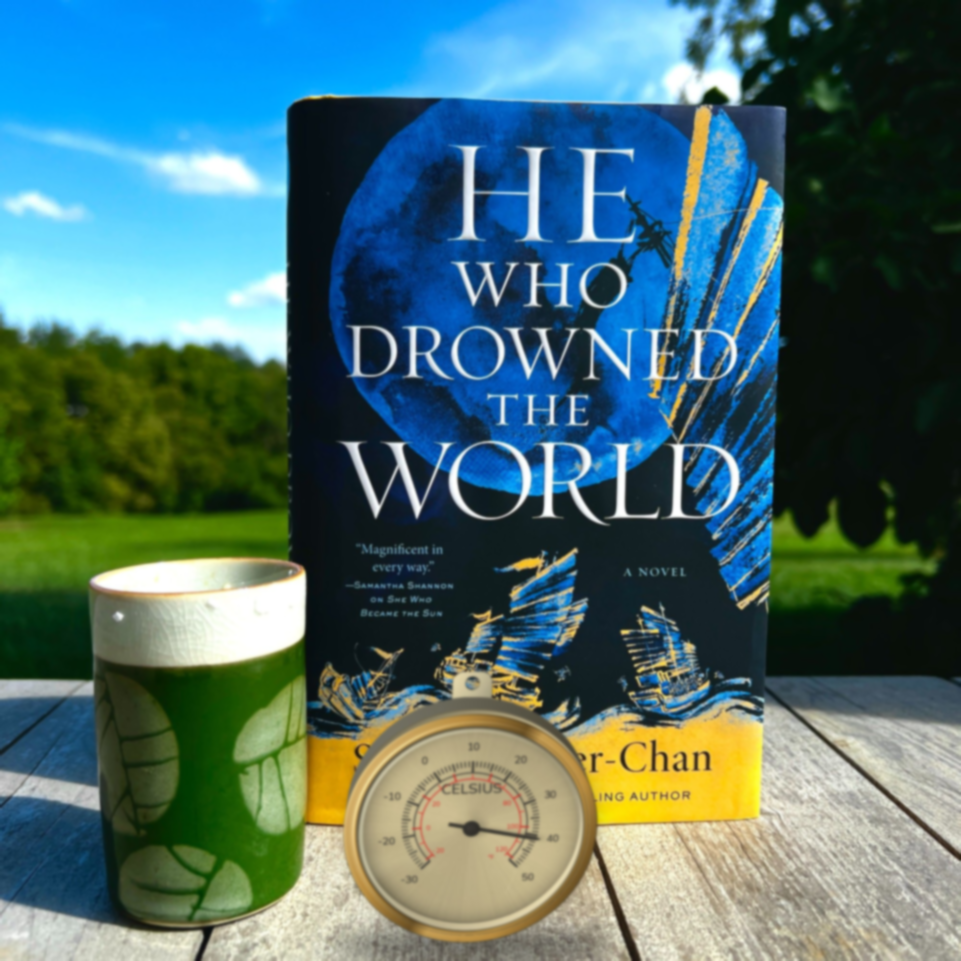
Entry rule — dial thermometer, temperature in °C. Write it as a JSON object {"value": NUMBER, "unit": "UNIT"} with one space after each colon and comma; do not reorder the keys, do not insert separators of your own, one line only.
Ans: {"value": 40, "unit": "°C"}
